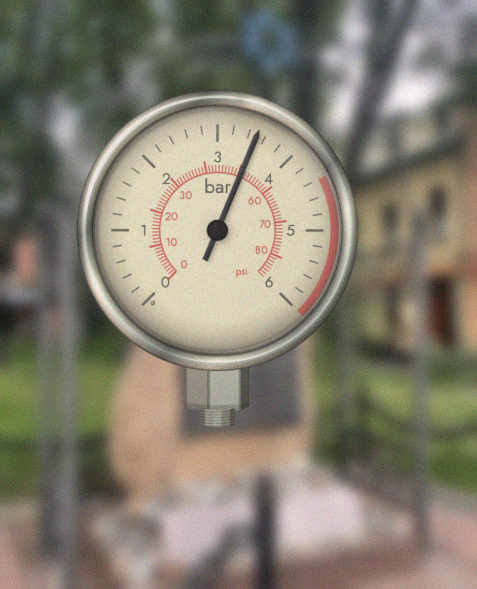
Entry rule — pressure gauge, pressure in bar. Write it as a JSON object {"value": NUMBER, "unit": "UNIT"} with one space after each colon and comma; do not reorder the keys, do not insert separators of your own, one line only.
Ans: {"value": 3.5, "unit": "bar"}
